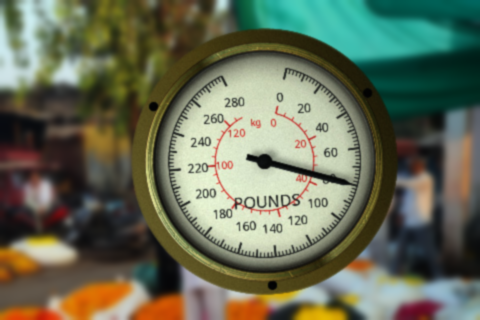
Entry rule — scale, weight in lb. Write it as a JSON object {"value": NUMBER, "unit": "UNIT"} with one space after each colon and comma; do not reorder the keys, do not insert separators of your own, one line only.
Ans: {"value": 80, "unit": "lb"}
